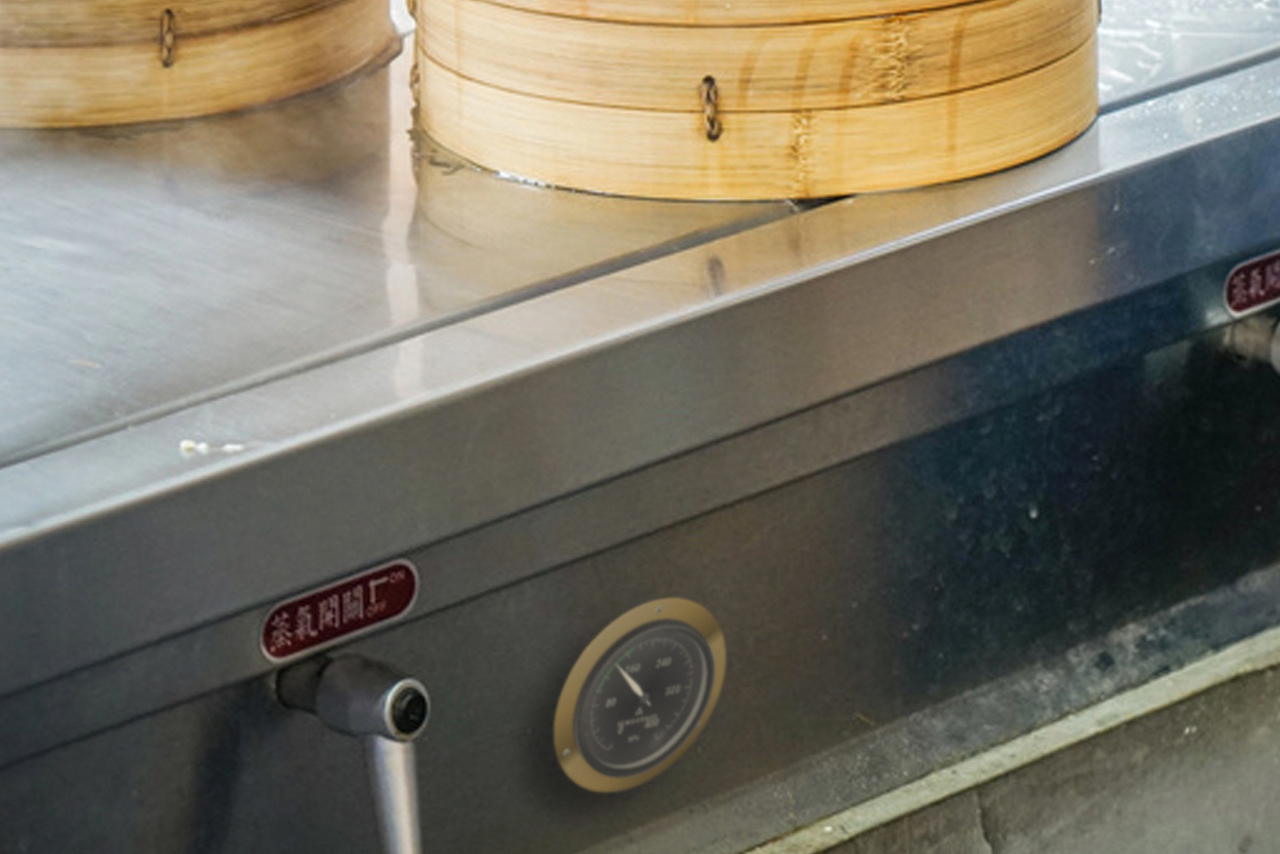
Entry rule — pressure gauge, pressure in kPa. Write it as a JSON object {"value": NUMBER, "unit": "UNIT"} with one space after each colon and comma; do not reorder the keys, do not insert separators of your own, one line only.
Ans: {"value": 140, "unit": "kPa"}
